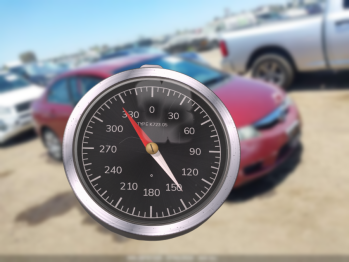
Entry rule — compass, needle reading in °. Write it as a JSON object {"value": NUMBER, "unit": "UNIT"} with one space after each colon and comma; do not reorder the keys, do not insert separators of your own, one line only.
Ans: {"value": 325, "unit": "°"}
